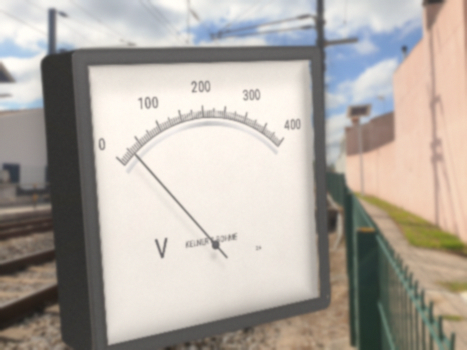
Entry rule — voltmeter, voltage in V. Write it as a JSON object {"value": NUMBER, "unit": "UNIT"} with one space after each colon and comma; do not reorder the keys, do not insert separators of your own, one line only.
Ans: {"value": 25, "unit": "V"}
